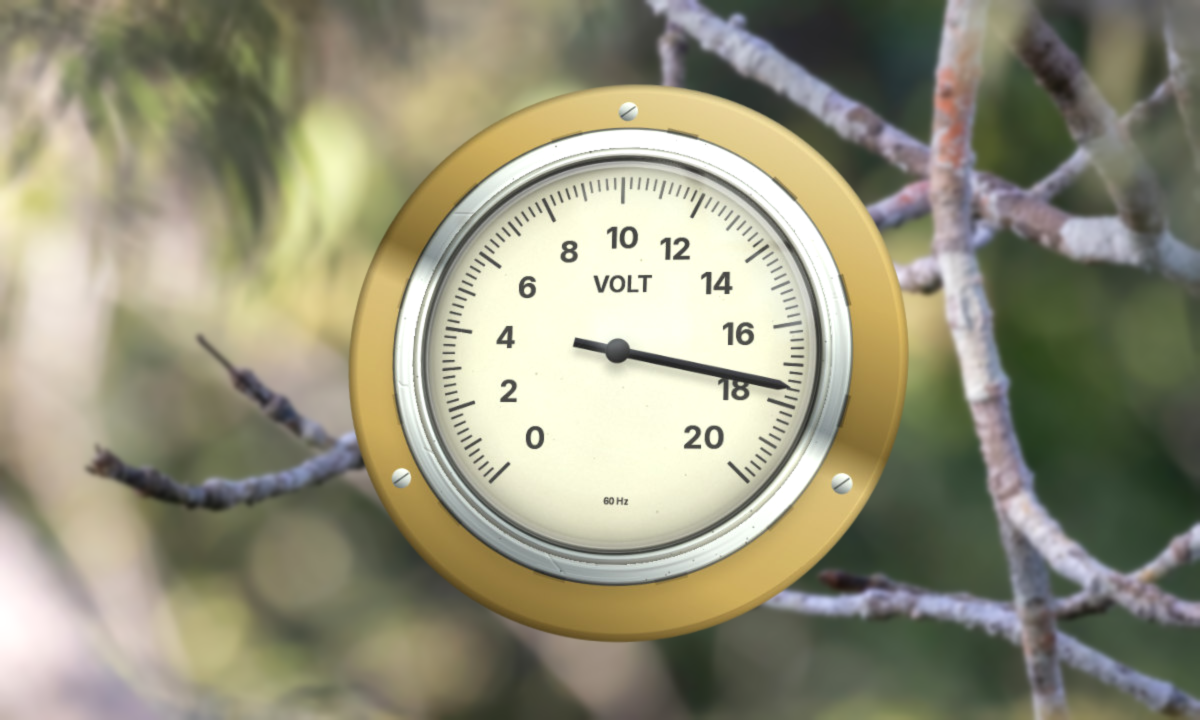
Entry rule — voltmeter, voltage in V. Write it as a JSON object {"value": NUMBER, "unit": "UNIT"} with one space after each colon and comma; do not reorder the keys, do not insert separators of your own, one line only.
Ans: {"value": 17.6, "unit": "V"}
